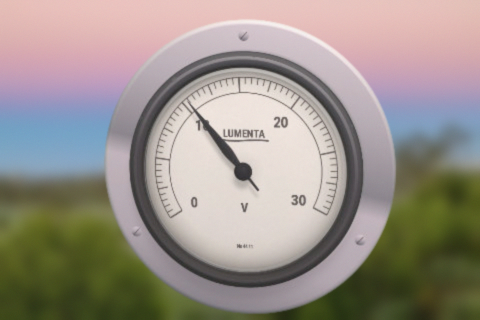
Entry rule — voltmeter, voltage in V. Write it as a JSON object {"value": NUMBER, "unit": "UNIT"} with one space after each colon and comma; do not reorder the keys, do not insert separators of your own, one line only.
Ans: {"value": 10.5, "unit": "V"}
